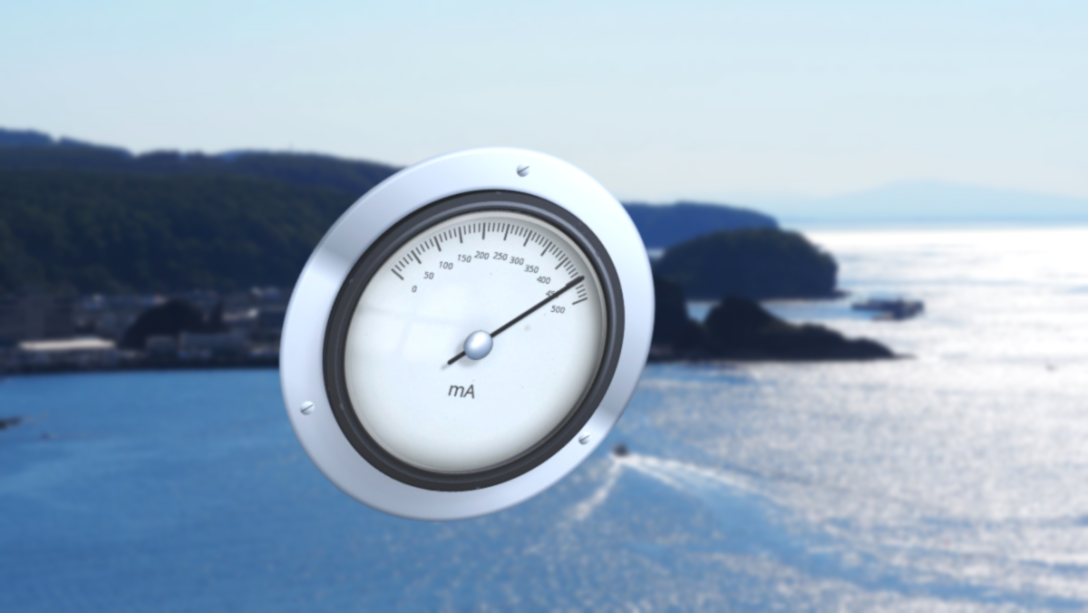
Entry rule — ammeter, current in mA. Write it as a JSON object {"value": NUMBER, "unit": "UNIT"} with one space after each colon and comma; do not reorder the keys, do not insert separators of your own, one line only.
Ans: {"value": 450, "unit": "mA"}
